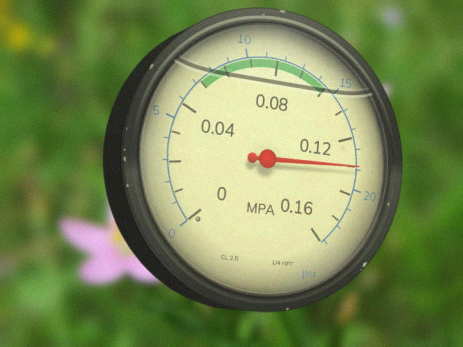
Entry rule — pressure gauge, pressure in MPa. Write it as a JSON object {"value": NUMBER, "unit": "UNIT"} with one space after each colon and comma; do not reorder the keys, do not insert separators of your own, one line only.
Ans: {"value": 0.13, "unit": "MPa"}
